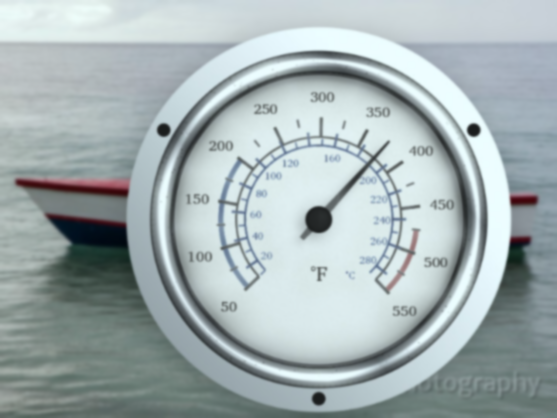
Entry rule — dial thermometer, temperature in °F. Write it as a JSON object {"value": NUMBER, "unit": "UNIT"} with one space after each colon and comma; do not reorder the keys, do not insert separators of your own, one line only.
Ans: {"value": 375, "unit": "°F"}
